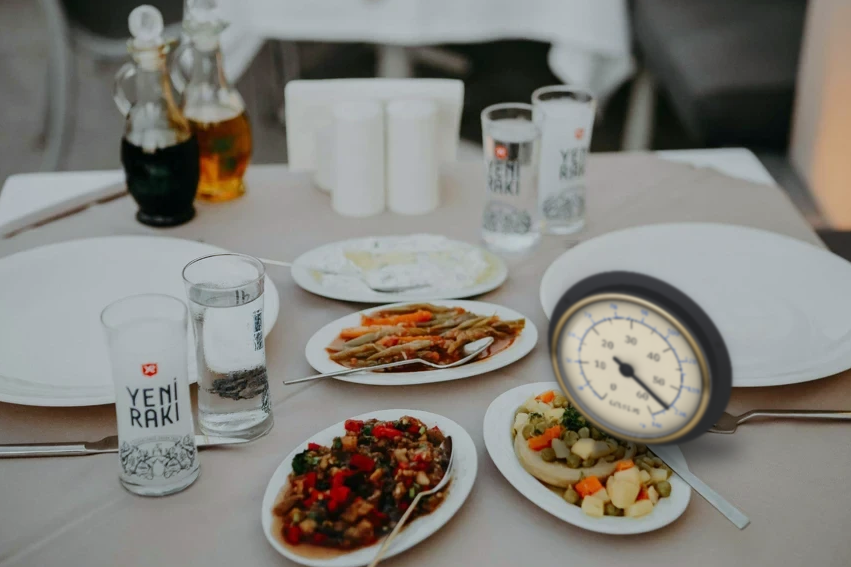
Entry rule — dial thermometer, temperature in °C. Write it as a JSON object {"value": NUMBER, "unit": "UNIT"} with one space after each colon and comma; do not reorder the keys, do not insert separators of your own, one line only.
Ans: {"value": 55, "unit": "°C"}
